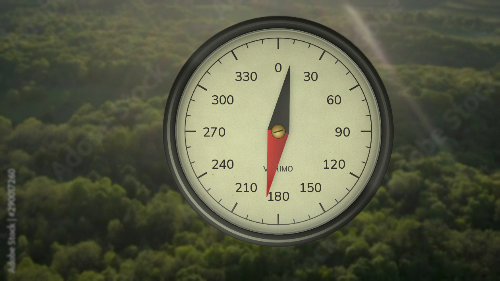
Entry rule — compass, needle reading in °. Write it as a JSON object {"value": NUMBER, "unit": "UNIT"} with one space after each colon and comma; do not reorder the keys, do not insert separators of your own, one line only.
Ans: {"value": 190, "unit": "°"}
